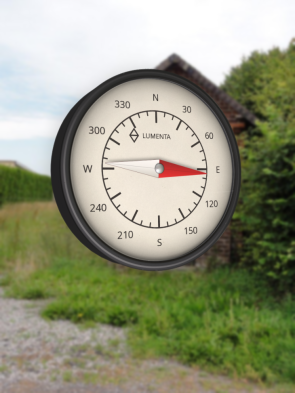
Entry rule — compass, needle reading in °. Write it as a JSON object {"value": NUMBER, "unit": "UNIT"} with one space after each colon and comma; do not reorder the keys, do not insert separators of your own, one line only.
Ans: {"value": 95, "unit": "°"}
